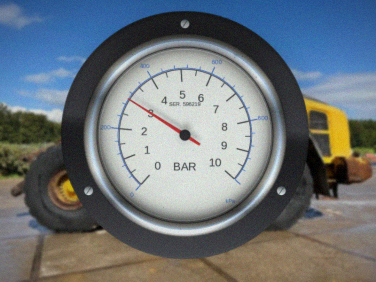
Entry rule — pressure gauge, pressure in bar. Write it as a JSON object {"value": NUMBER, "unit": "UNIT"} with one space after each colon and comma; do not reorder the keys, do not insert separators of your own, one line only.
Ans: {"value": 3, "unit": "bar"}
